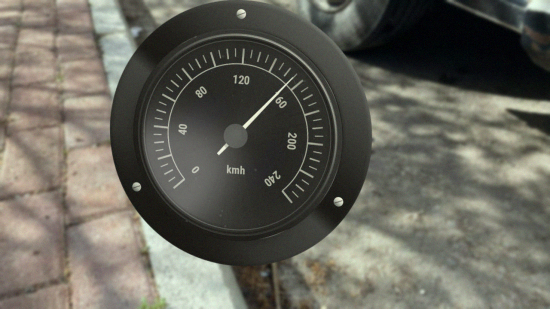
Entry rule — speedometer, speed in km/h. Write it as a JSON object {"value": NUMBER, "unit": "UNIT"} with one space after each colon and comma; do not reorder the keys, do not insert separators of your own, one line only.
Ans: {"value": 155, "unit": "km/h"}
